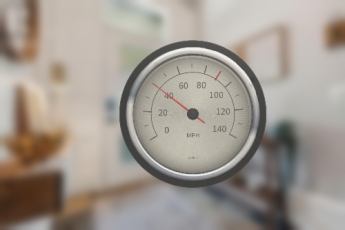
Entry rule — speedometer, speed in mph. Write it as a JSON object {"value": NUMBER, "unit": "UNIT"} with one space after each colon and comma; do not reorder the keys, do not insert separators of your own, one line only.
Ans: {"value": 40, "unit": "mph"}
